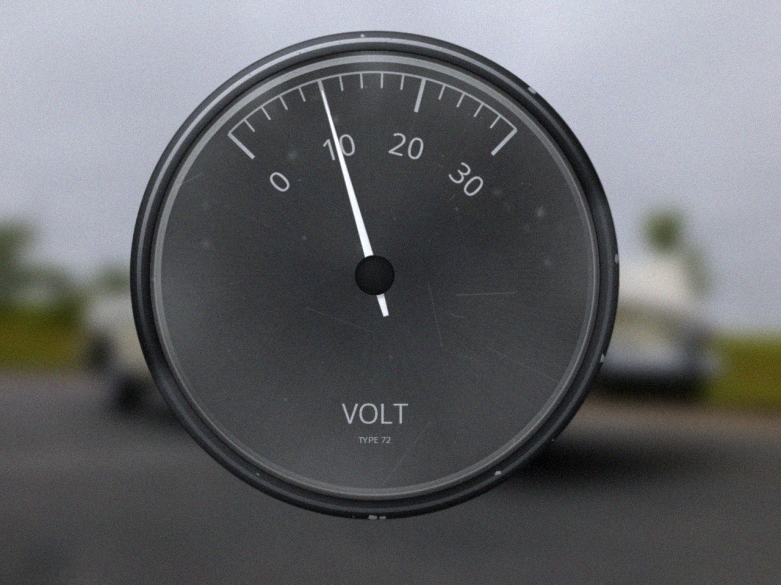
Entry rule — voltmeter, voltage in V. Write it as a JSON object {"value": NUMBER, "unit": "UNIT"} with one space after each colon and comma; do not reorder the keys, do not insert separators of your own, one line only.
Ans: {"value": 10, "unit": "V"}
